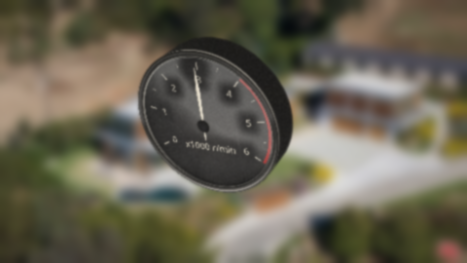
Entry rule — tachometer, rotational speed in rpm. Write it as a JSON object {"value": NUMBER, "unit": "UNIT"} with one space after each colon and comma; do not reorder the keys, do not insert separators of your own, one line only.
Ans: {"value": 3000, "unit": "rpm"}
